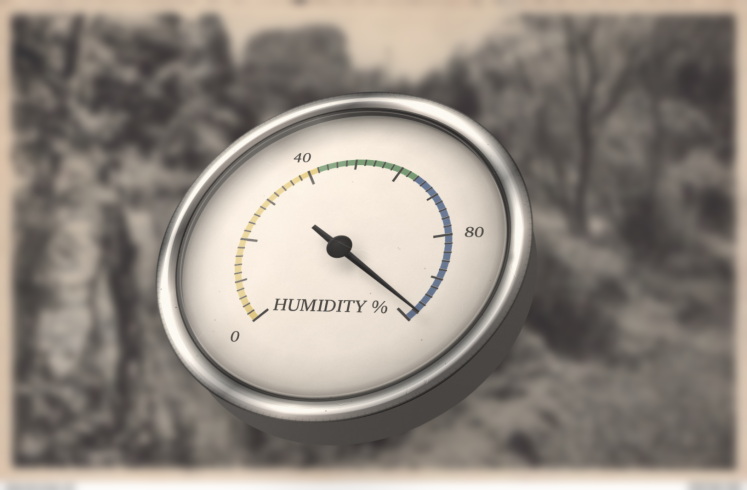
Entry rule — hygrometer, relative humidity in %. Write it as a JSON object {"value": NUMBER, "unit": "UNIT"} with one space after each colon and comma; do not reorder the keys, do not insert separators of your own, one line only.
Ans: {"value": 98, "unit": "%"}
